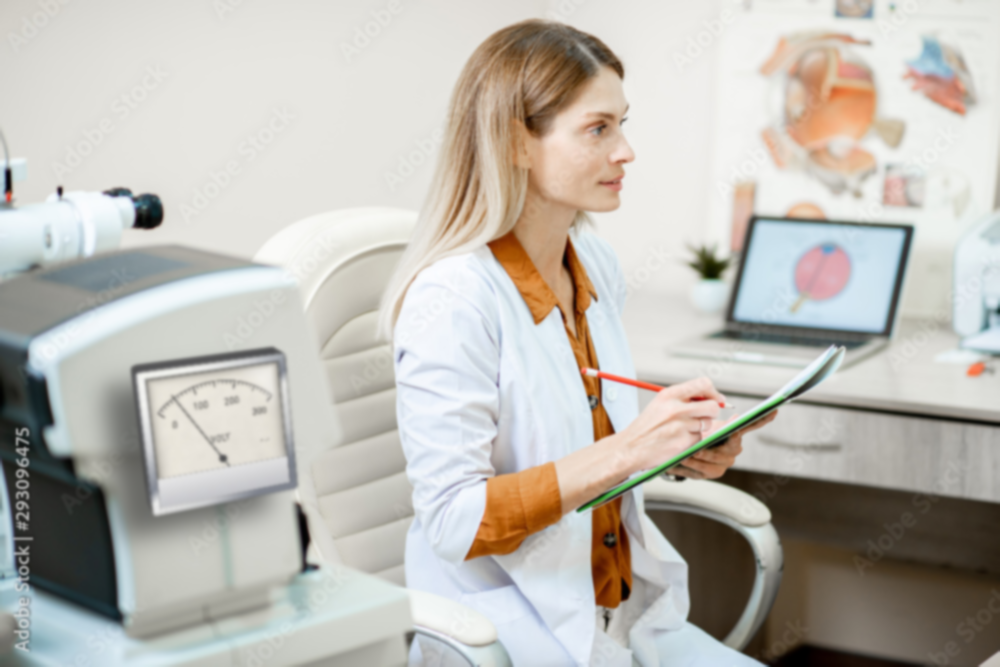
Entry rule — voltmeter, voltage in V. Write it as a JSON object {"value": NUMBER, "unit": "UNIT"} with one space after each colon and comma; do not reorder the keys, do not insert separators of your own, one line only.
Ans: {"value": 50, "unit": "V"}
